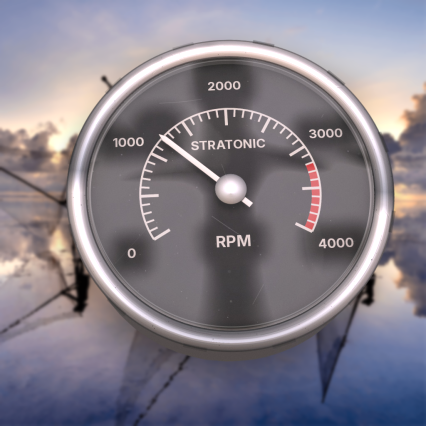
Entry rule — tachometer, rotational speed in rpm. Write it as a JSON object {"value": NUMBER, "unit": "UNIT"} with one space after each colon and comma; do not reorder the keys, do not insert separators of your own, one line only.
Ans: {"value": 1200, "unit": "rpm"}
